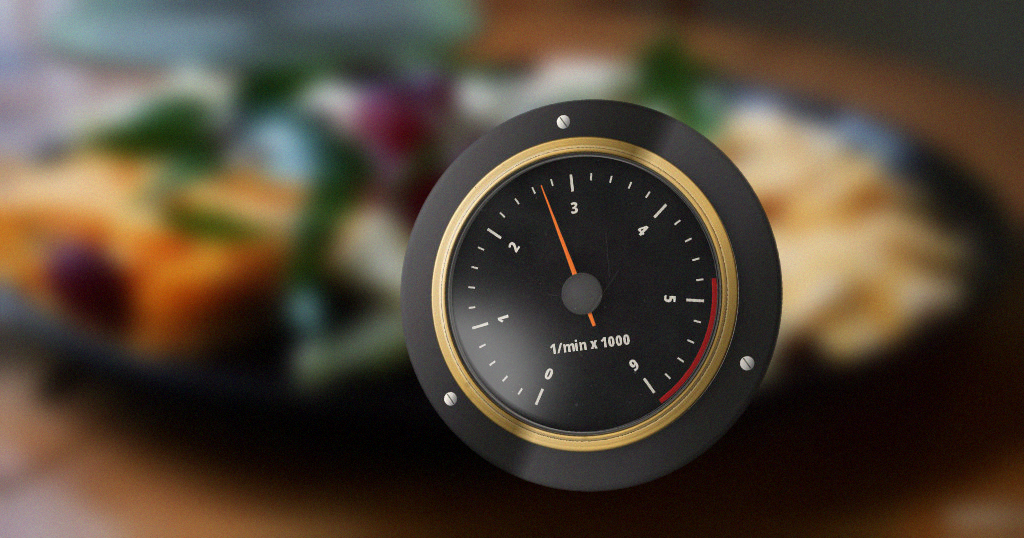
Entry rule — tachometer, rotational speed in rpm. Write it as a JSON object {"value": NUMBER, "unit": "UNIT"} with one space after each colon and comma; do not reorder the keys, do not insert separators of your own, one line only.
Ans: {"value": 2700, "unit": "rpm"}
